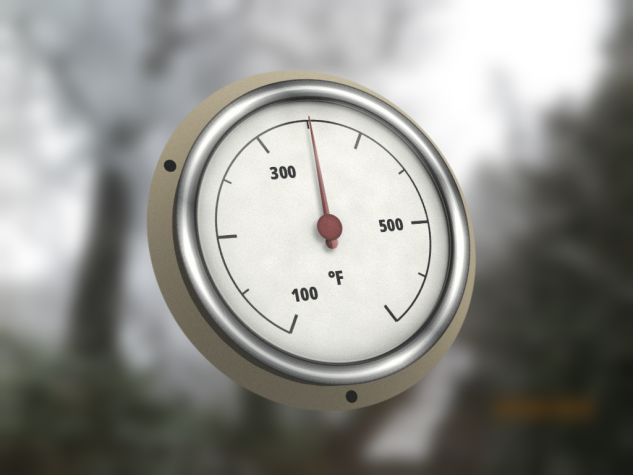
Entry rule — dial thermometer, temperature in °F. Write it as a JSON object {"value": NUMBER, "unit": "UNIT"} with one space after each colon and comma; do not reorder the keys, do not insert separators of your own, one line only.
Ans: {"value": 350, "unit": "°F"}
